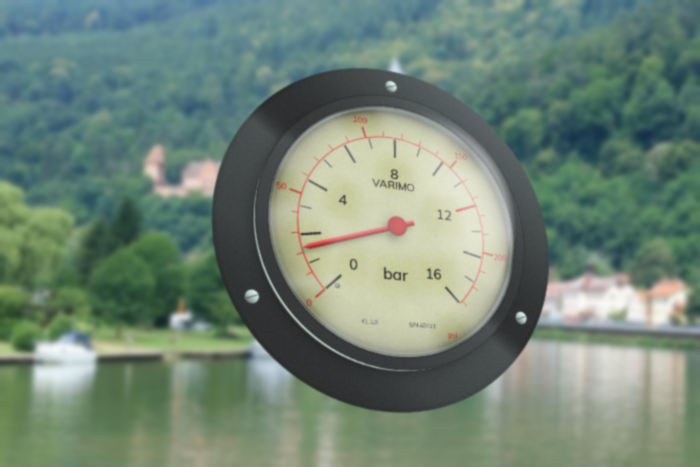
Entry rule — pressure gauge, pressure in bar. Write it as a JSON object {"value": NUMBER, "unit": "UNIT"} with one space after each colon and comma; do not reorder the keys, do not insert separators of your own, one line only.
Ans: {"value": 1.5, "unit": "bar"}
